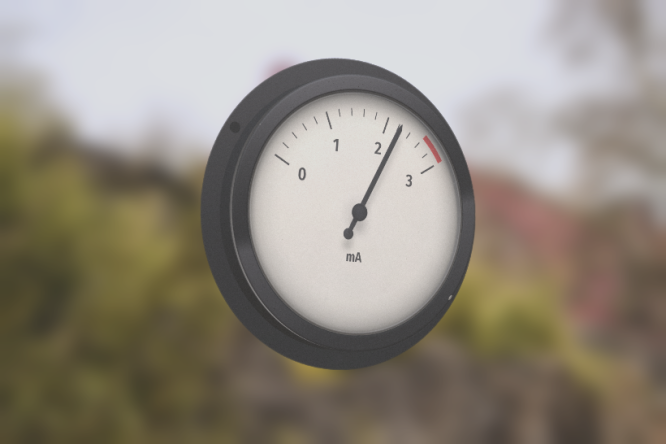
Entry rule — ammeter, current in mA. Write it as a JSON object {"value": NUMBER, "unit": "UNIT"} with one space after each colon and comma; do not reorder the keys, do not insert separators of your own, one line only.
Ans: {"value": 2.2, "unit": "mA"}
